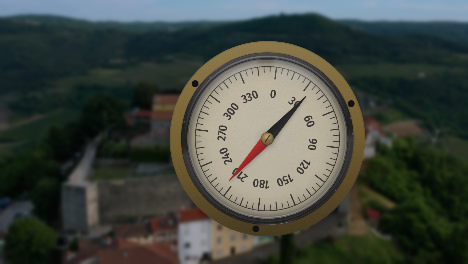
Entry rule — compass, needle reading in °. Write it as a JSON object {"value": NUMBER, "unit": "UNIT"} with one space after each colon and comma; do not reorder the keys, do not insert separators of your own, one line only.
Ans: {"value": 215, "unit": "°"}
